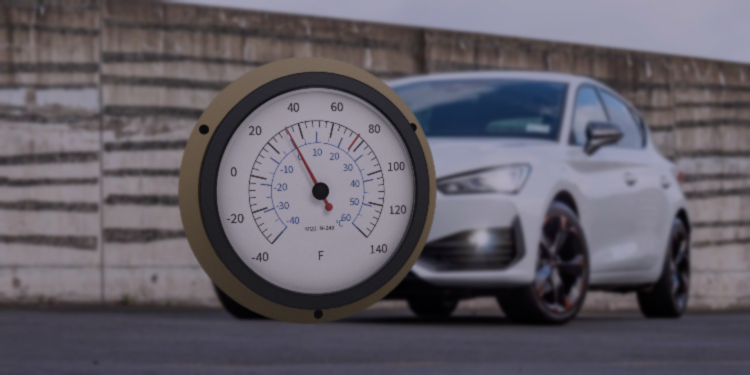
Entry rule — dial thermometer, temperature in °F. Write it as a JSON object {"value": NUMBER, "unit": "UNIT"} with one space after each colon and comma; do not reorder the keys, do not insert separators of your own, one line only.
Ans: {"value": 32, "unit": "°F"}
